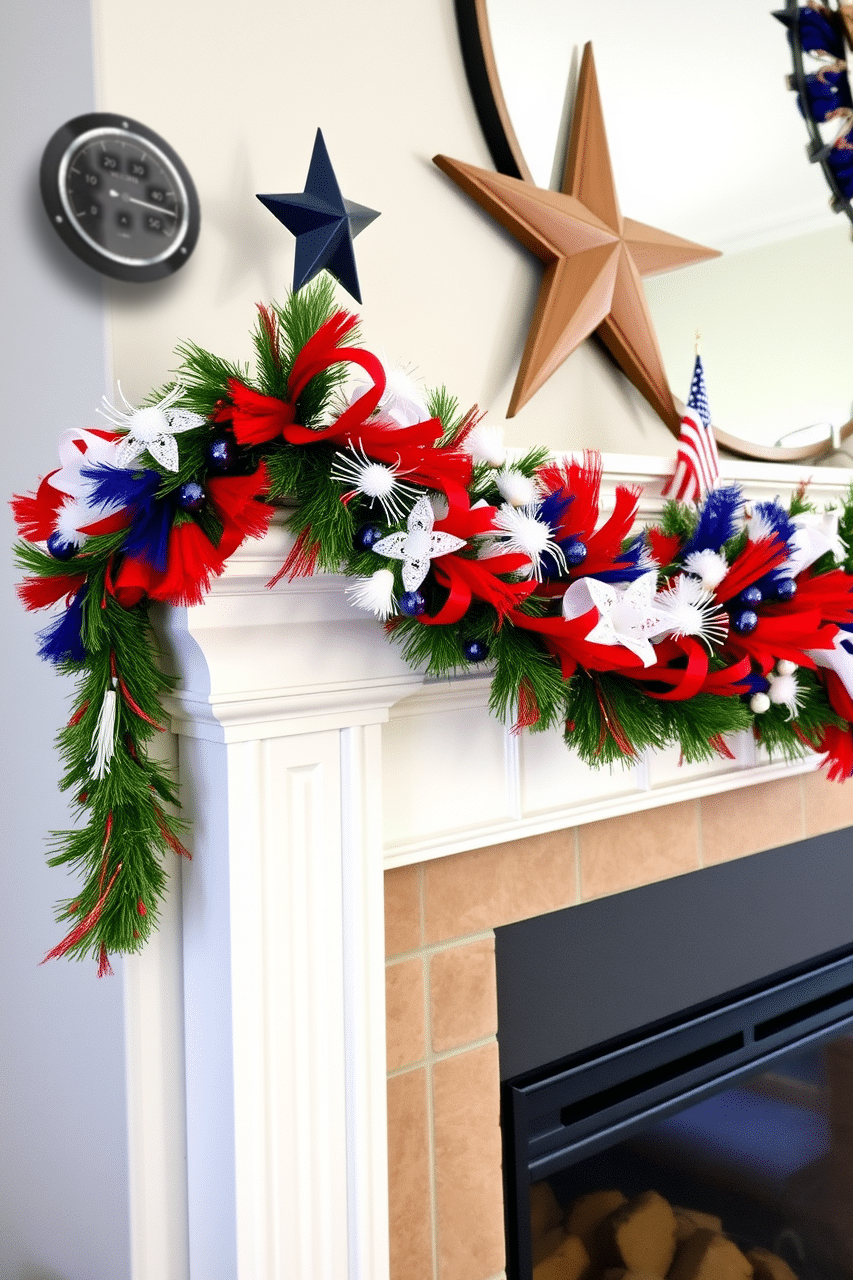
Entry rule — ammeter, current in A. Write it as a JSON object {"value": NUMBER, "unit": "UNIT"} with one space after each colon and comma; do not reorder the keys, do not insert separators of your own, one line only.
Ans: {"value": 45, "unit": "A"}
